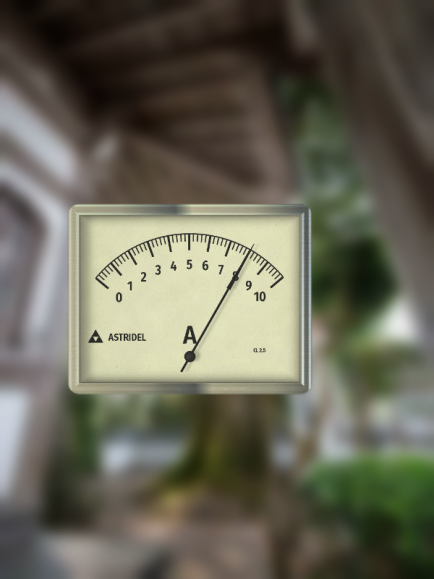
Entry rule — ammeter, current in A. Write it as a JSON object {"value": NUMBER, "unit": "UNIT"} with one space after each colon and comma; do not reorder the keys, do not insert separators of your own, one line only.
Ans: {"value": 8, "unit": "A"}
